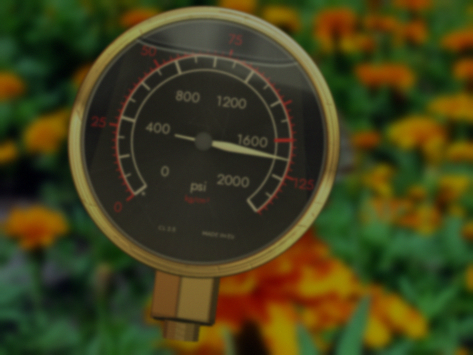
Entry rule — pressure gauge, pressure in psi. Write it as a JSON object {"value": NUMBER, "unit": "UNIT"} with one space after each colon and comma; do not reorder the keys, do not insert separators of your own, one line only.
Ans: {"value": 1700, "unit": "psi"}
